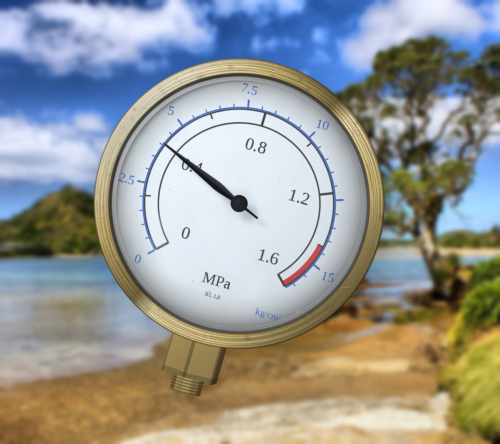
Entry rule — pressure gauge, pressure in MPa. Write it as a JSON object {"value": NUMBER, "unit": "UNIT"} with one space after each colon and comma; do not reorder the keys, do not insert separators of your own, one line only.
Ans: {"value": 0.4, "unit": "MPa"}
